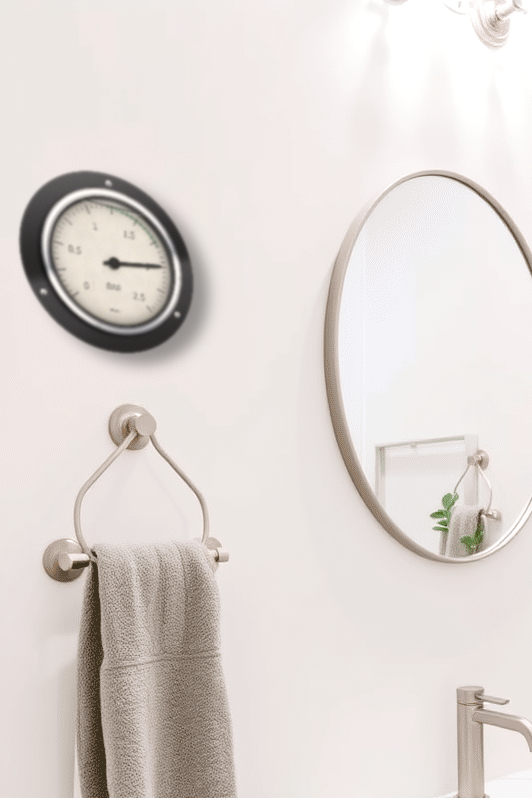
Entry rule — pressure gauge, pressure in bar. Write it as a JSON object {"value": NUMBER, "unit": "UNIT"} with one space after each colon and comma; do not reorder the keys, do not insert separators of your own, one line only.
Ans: {"value": 2, "unit": "bar"}
